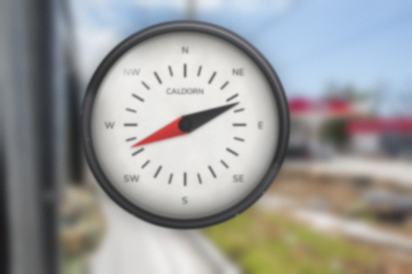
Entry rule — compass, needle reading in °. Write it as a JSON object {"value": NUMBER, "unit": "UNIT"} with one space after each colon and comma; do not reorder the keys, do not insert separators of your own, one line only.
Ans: {"value": 247.5, "unit": "°"}
